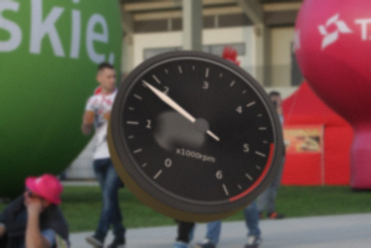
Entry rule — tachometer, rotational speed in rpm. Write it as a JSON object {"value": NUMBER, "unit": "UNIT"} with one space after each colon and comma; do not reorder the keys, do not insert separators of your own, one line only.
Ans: {"value": 1750, "unit": "rpm"}
